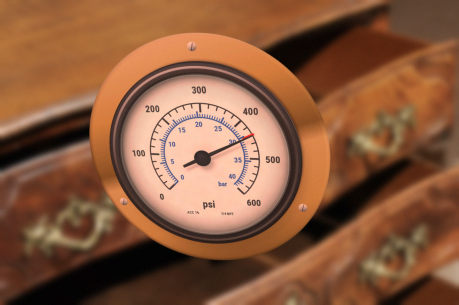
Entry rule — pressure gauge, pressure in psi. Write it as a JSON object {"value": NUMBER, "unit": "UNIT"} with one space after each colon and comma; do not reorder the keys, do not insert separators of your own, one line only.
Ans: {"value": 440, "unit": "psi"}
